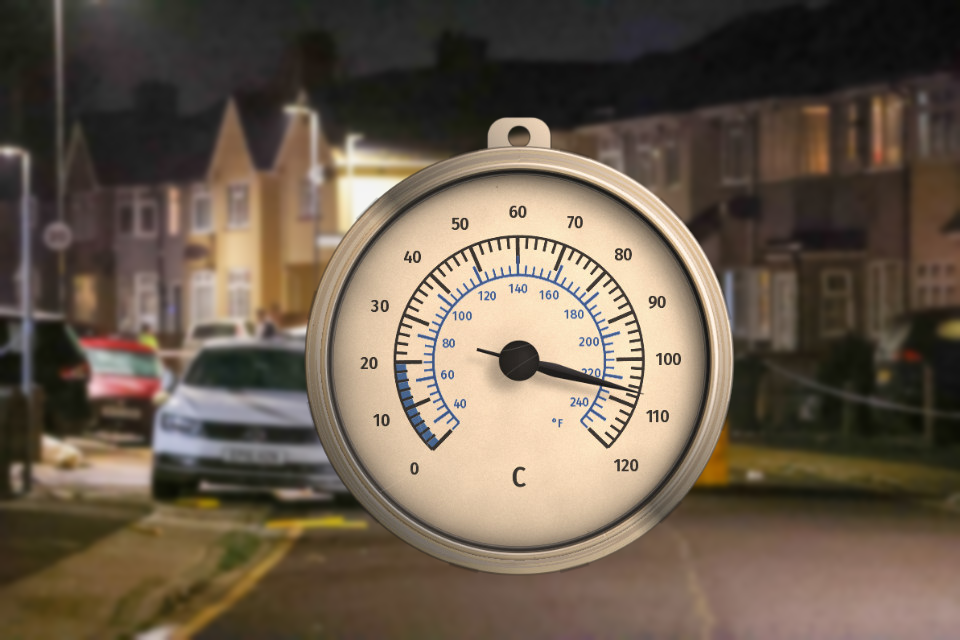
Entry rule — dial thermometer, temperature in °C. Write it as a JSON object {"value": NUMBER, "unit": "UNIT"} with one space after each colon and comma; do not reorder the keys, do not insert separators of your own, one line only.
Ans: {"value": 107, "unit": "°C"}
